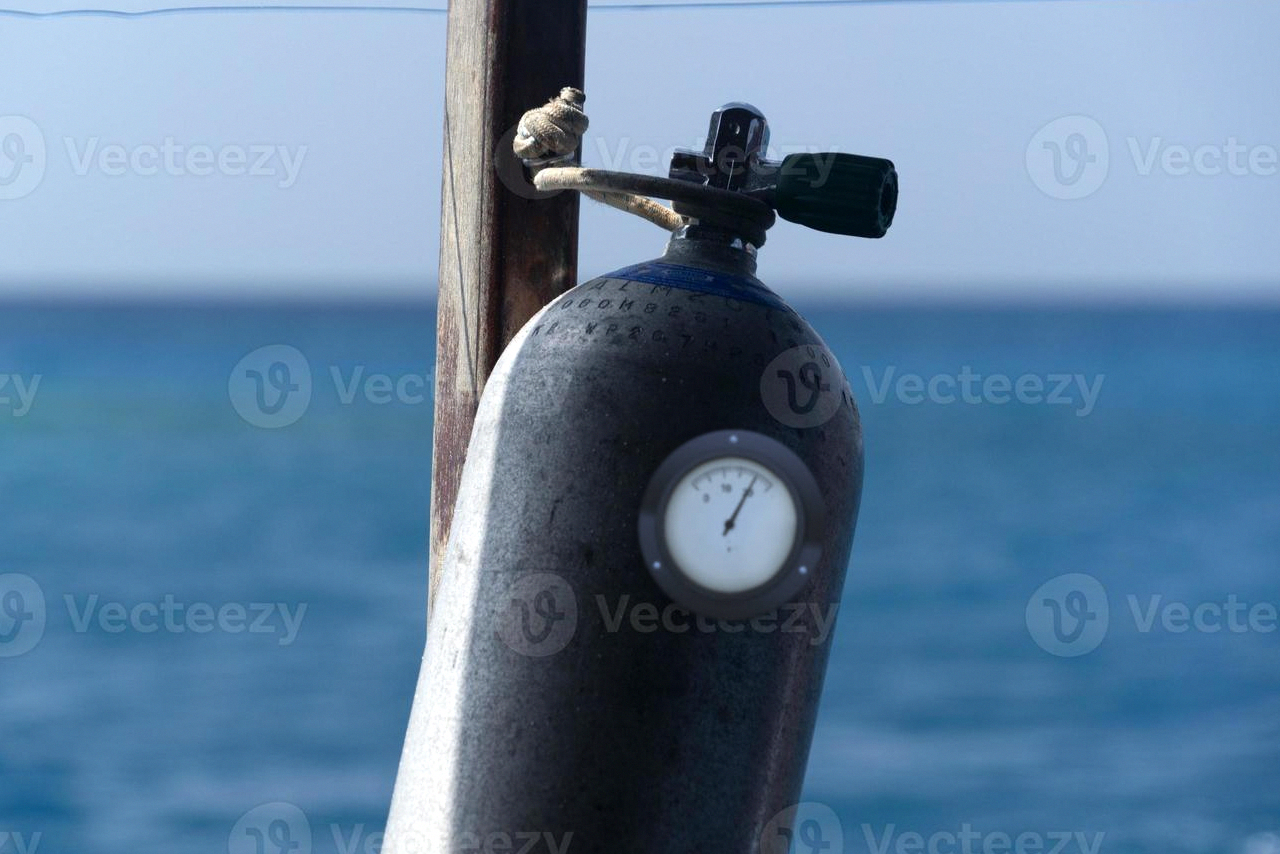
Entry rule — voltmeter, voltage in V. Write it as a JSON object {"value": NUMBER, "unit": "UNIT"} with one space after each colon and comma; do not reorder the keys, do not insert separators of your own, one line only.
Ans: {"value": 20, "unit": "V"}
